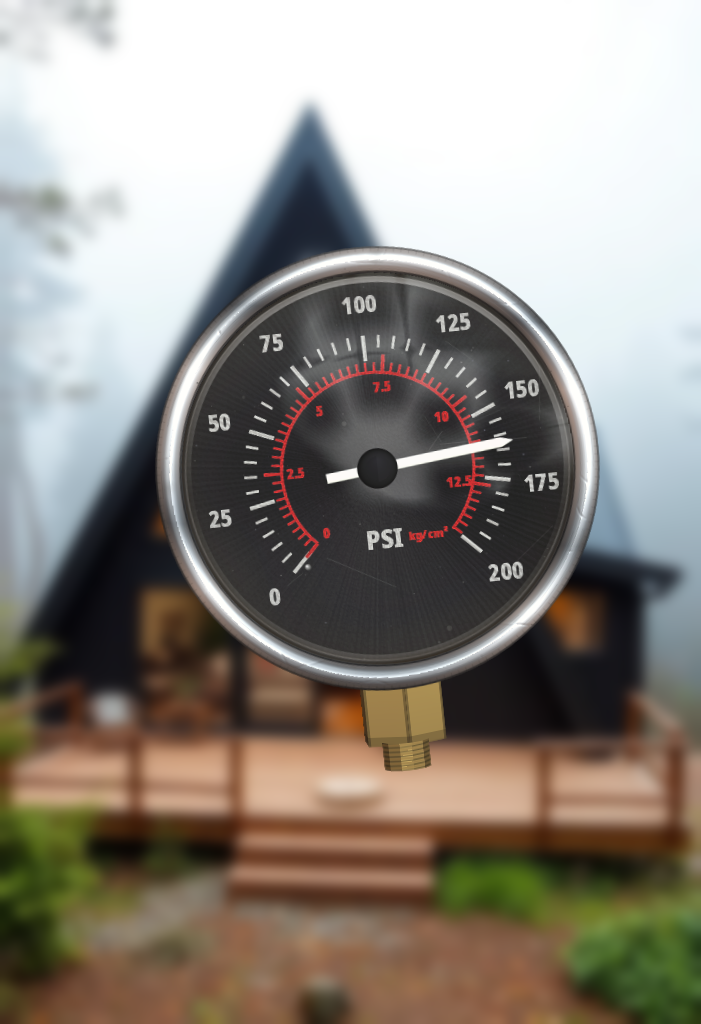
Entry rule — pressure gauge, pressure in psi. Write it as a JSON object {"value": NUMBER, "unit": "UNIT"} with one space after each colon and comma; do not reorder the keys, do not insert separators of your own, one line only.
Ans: {"value": 162.5, "unit": "psi"}
